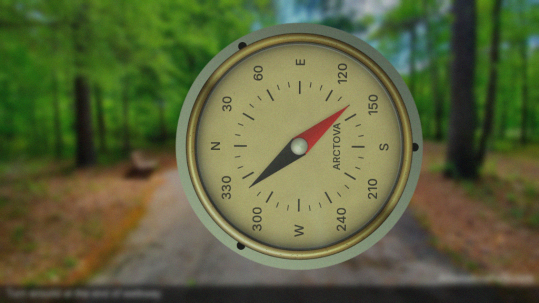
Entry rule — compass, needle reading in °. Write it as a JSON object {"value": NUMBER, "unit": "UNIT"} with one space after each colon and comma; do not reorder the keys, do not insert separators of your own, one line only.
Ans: {"value": 140, "unit": "°"}
